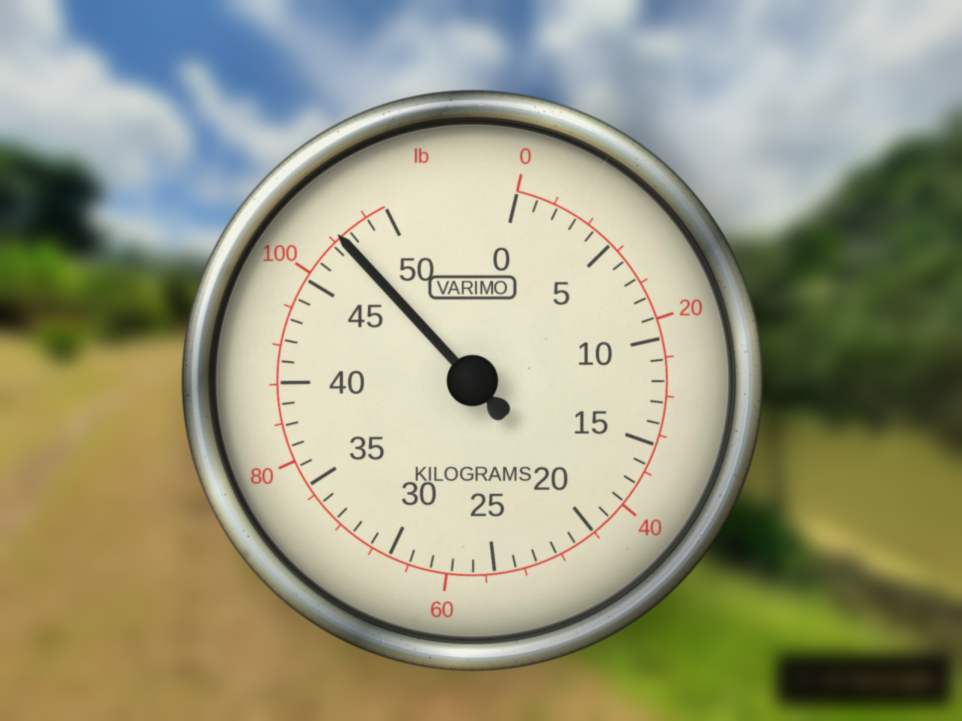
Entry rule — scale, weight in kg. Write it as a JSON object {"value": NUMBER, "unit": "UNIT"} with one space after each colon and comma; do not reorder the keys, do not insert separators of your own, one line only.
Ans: {"value": 47.5, "unit": "kg"}
